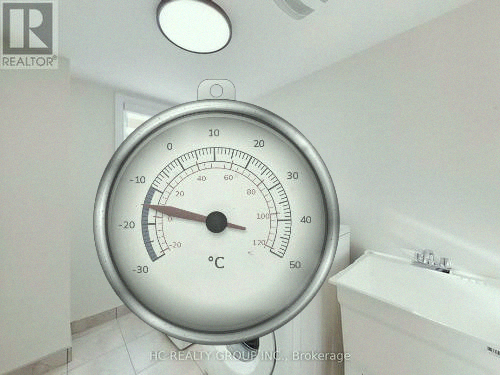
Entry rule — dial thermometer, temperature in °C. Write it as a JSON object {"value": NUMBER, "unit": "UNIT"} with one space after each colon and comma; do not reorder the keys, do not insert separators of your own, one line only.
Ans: {"value": -15, "unit": "°C"}
